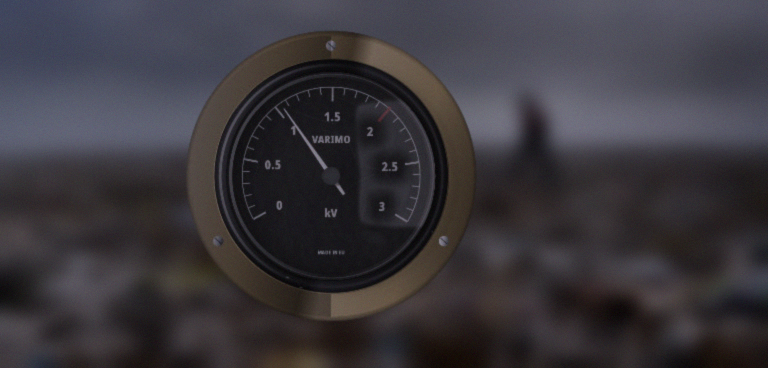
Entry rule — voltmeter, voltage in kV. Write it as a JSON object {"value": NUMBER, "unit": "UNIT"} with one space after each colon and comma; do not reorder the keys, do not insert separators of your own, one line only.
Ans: {"value": 1.05, "unit": "kV"}
